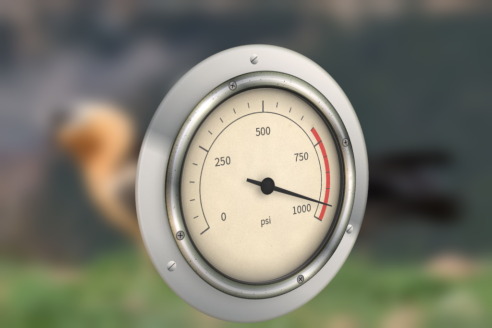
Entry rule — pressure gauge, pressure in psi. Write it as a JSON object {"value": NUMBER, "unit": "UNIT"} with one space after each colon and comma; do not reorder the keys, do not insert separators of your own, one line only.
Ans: {"value": 950, "unit": "psi"}
